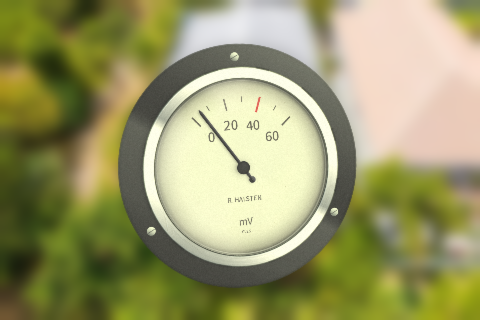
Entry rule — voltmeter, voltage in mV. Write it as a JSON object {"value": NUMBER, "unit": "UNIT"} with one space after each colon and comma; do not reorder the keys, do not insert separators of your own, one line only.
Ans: {"value": 5, "unit": "mV"}
